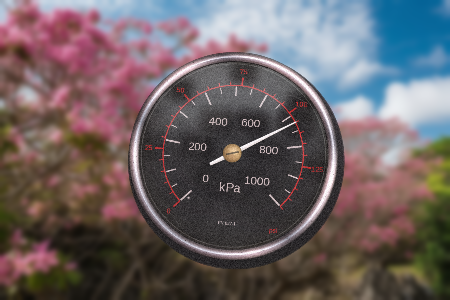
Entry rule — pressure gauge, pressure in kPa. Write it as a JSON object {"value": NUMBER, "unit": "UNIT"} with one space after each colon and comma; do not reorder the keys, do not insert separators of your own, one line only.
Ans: {"value": 725, "unit": "kPa"}
